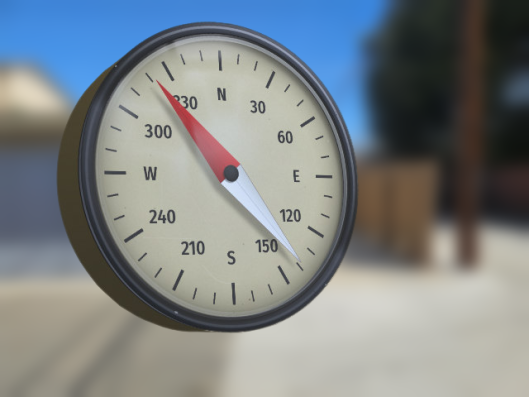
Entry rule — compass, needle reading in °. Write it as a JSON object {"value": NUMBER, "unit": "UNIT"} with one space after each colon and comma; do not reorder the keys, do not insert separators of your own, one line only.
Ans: {"value": 320, "unit": "°"}
